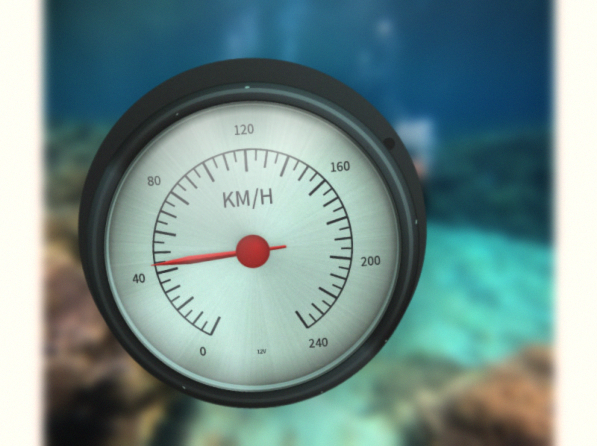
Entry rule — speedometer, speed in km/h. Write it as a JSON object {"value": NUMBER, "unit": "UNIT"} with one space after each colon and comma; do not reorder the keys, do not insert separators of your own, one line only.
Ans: {"value": 45, "unit": "km/h"}
